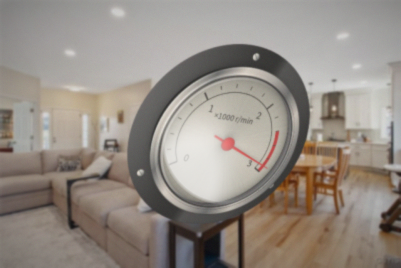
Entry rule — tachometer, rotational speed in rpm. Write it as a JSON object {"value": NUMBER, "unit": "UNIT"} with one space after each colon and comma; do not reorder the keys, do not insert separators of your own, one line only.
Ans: {"value": 2900, "unit": "rpm"}
